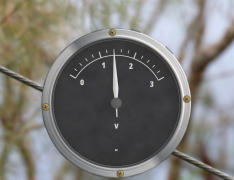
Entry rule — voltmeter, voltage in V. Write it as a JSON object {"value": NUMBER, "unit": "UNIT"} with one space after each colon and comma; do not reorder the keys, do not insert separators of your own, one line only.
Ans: {"value": 1.4, "unit": "V"}
